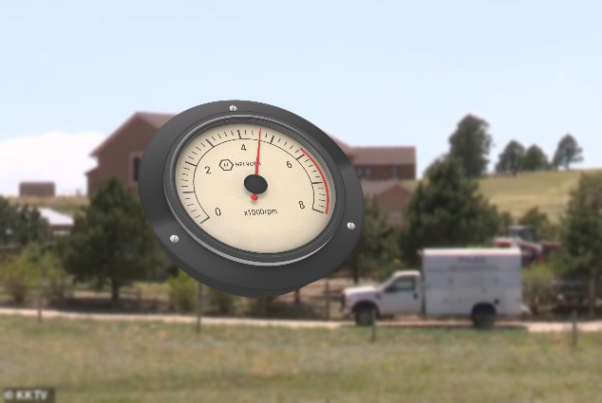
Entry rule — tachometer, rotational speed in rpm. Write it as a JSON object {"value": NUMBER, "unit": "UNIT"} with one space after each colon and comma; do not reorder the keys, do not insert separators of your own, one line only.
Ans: {"value": 4600, "unit": "rpm"}
